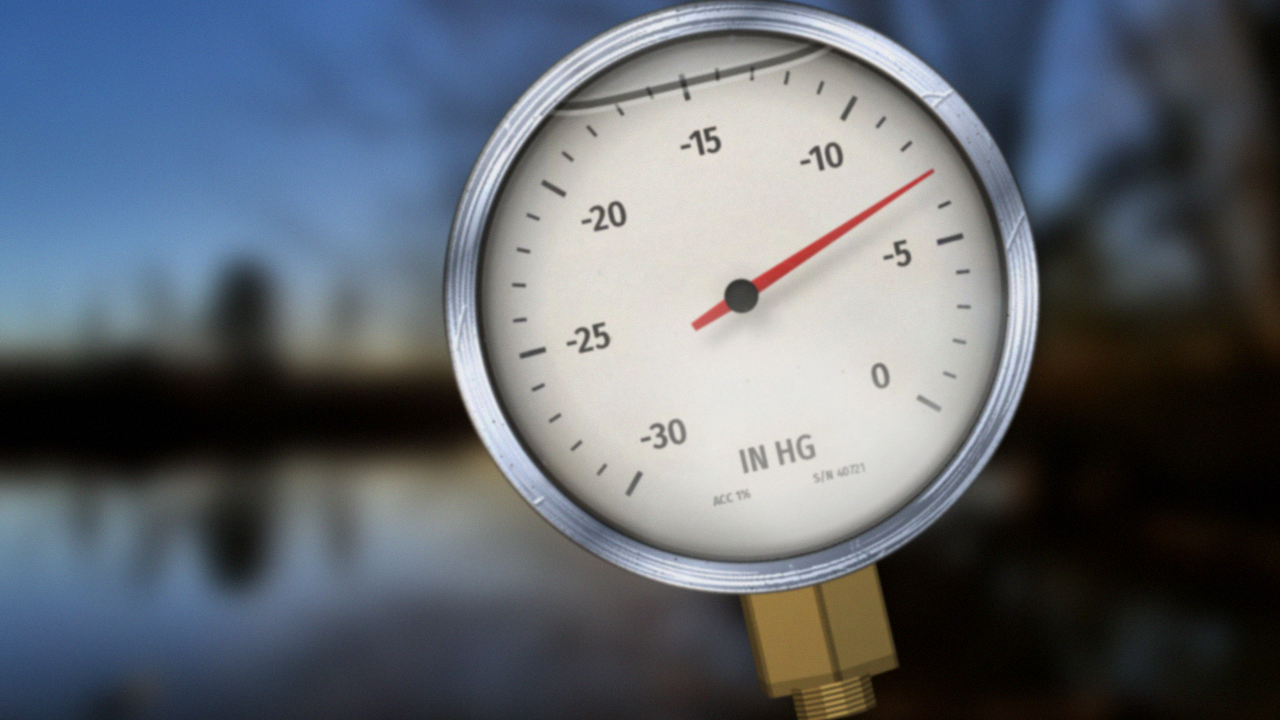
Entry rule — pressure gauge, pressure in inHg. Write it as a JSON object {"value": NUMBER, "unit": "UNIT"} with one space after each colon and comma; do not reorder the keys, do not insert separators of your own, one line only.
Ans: {"value": -7, "unit": "inHg"}
